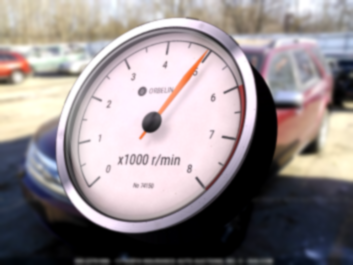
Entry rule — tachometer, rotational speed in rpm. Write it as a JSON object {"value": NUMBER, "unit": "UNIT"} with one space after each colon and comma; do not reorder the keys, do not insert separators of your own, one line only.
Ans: {"value": 5000, "unit": "rpm"}
